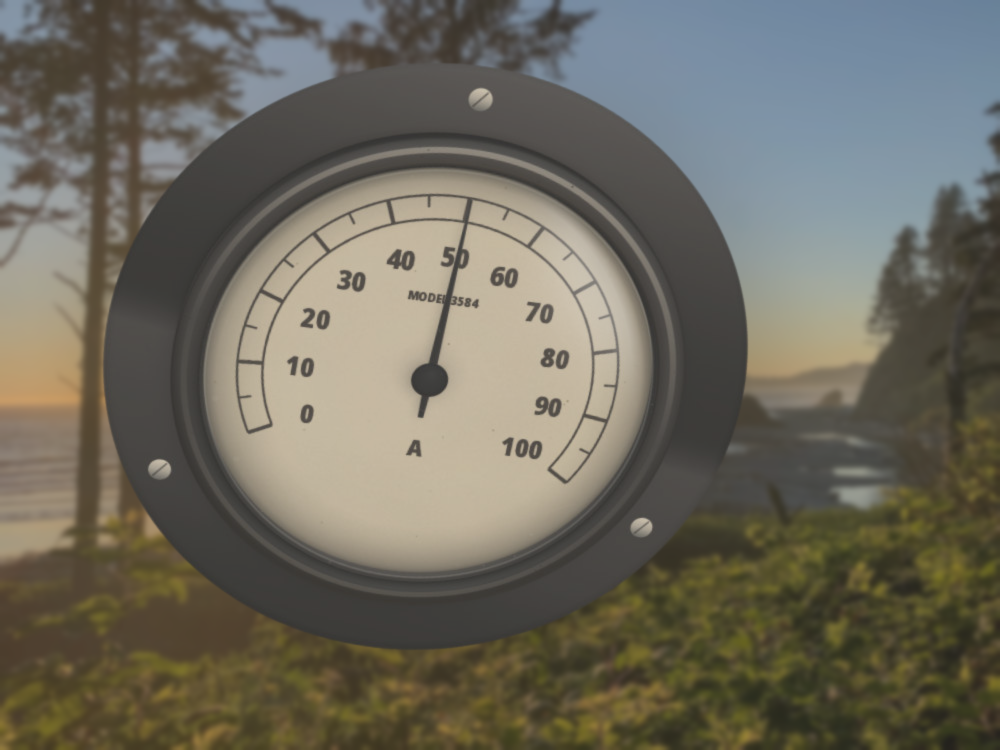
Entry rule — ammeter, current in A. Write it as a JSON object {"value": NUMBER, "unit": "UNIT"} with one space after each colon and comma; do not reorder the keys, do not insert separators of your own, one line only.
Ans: {"value": 50, "unit": "A"}
